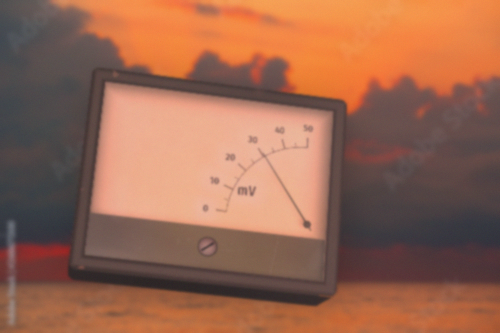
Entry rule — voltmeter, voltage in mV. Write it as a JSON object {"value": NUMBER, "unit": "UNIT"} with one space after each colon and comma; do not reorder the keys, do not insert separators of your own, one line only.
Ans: {"value": 30, "unit": "mV"}
